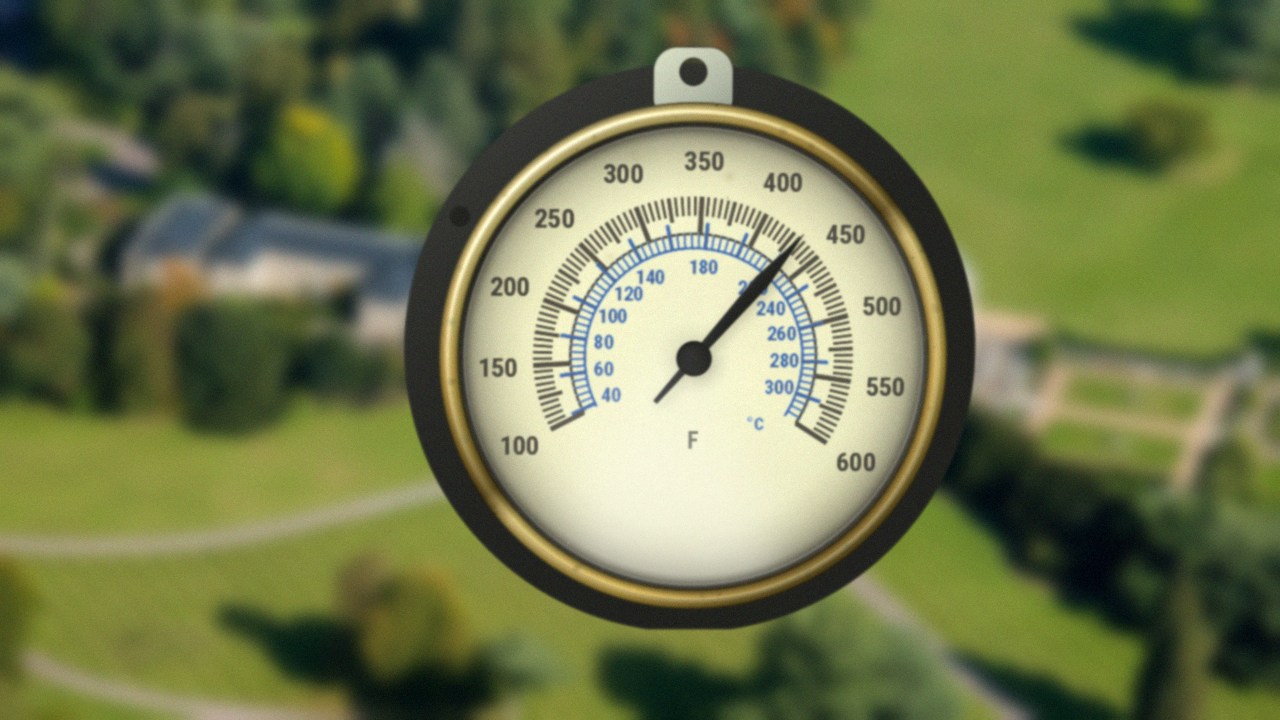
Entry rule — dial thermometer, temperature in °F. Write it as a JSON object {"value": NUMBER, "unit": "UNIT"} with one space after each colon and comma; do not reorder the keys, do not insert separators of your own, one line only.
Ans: {"value": 430, "unit": "°F"}
